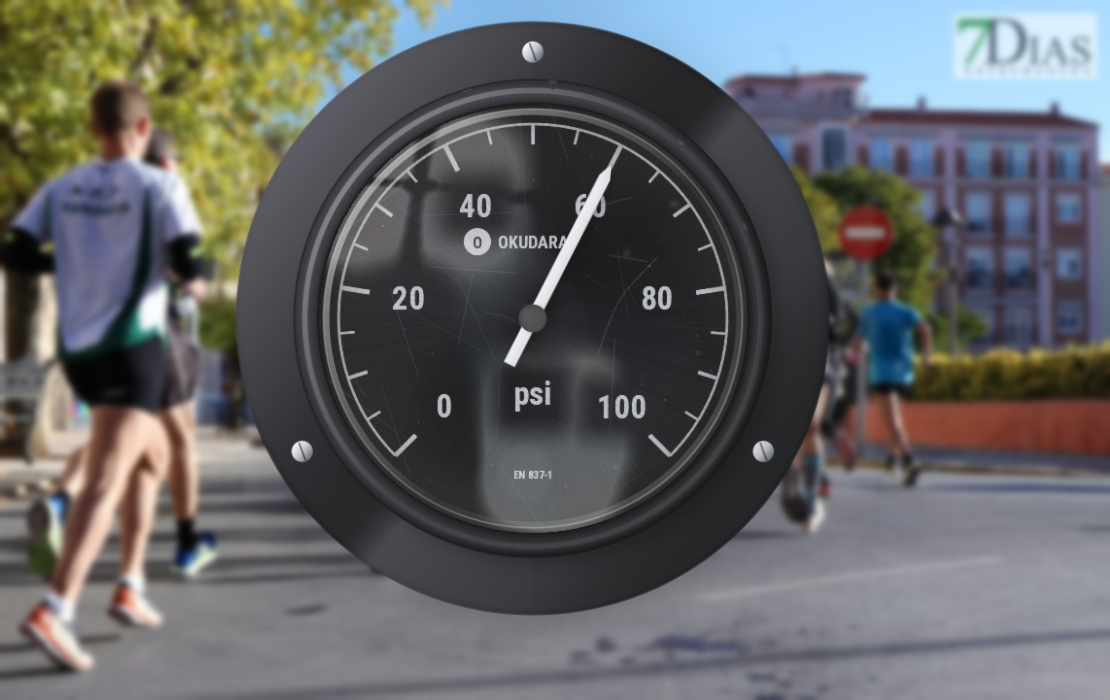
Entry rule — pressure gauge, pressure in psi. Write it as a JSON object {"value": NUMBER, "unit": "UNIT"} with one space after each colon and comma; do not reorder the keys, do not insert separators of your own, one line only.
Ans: {"value": 60, "unit": "psi"}
